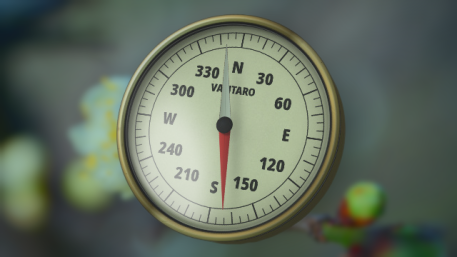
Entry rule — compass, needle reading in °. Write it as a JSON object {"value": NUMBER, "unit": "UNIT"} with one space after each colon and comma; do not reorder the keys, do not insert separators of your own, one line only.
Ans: {"value": 170, "unit": "°"}
